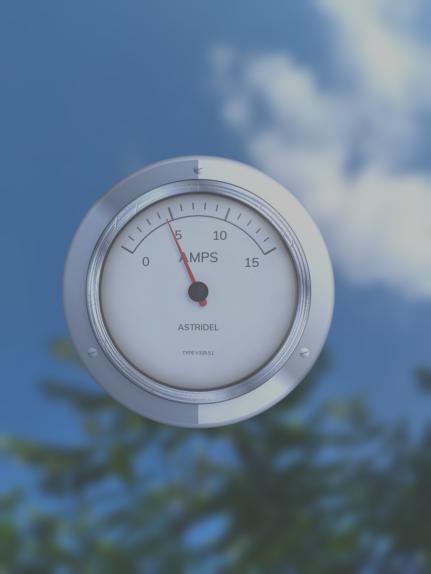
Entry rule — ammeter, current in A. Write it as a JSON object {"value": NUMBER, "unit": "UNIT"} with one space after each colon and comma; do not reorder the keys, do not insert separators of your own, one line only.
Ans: {"value": 4.5, "unit": "A"}
